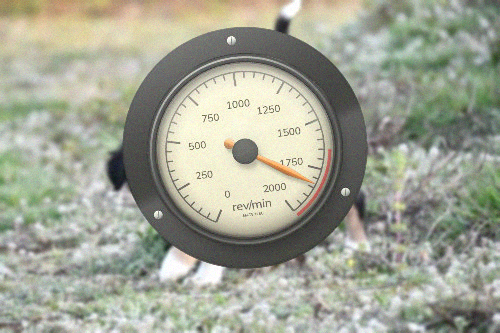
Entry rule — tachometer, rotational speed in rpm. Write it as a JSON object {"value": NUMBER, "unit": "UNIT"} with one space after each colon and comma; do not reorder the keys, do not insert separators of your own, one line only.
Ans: {"value": 1825, "unit": "rpm"}
